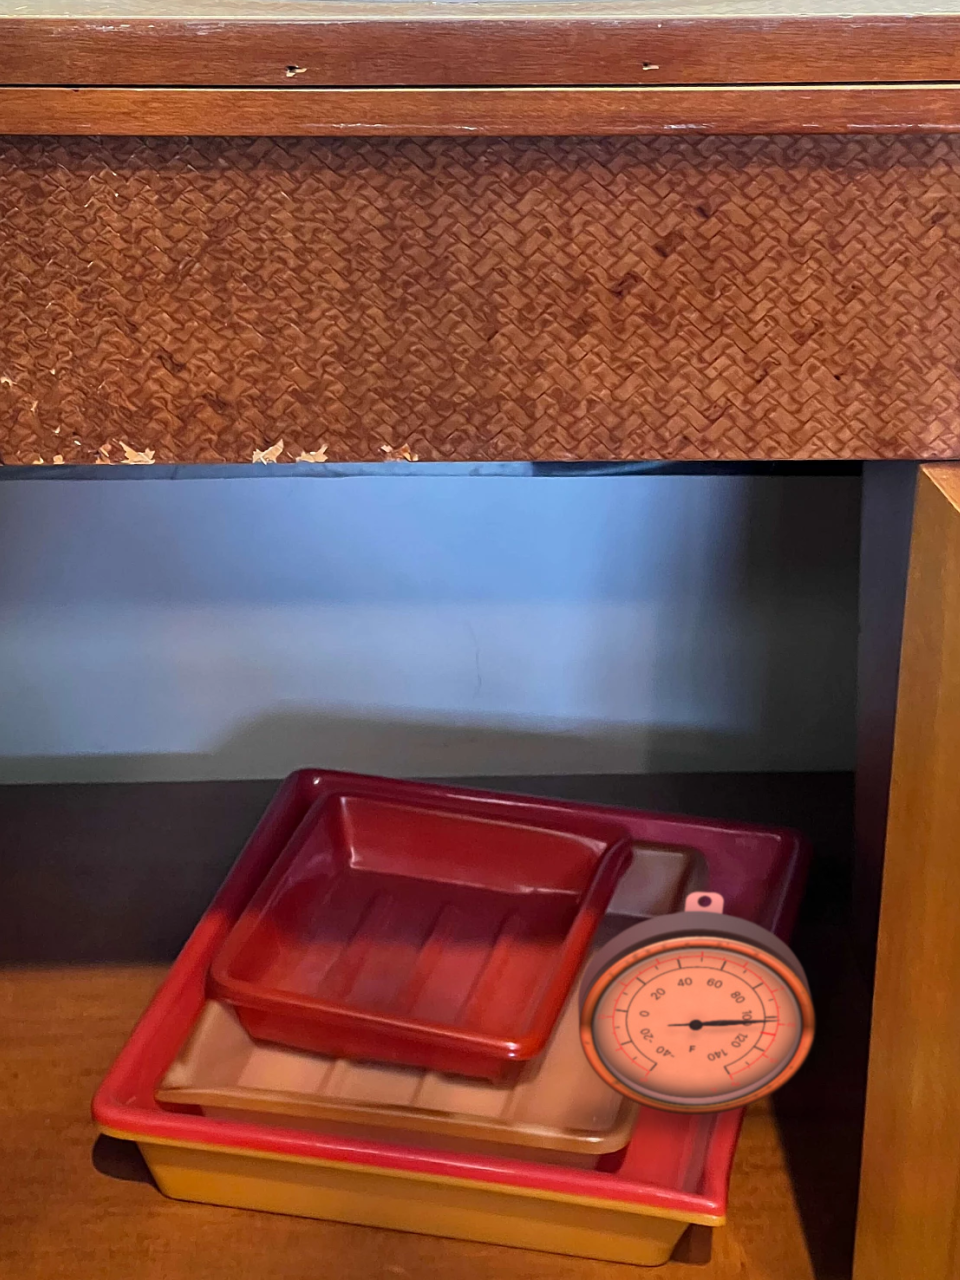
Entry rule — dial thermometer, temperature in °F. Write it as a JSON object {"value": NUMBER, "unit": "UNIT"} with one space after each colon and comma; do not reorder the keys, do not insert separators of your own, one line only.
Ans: {"value": 100, "unit": "°F"}
